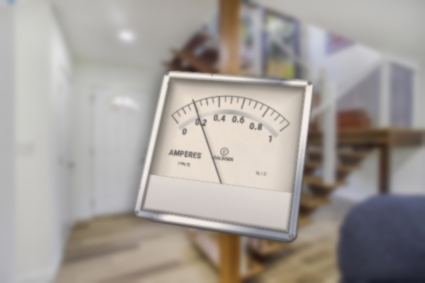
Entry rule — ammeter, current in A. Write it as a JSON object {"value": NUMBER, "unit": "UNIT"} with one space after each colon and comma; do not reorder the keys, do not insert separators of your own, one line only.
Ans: {"value": 0.2, "unit": "A"}
